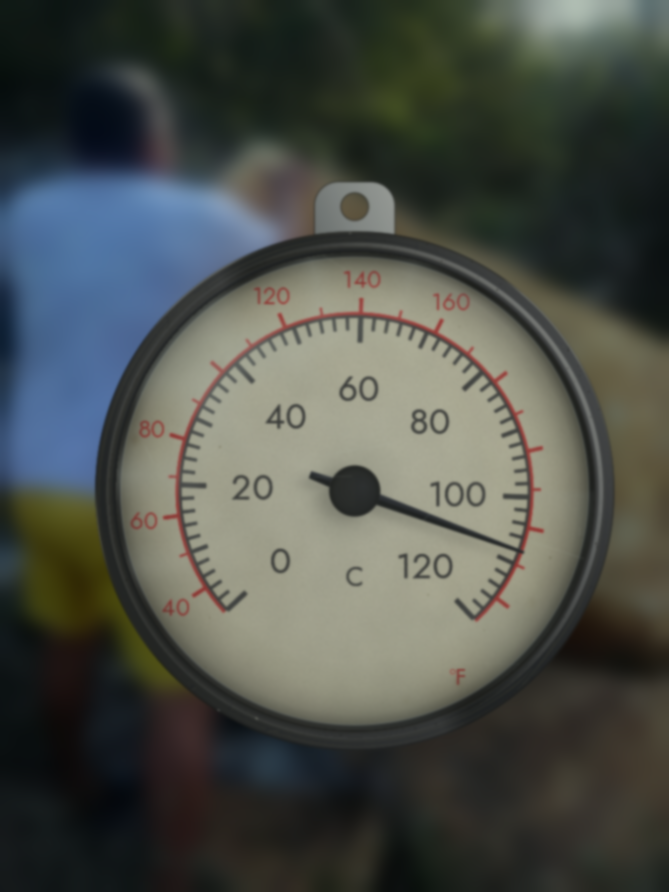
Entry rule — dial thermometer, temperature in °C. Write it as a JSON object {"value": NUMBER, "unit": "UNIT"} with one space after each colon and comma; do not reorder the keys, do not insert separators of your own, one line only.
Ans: {"value": 108, "unit": "°C"}
